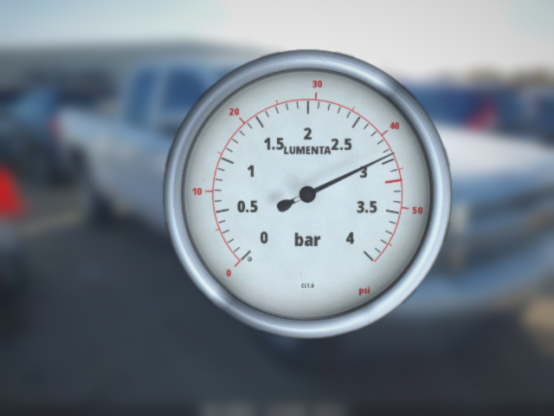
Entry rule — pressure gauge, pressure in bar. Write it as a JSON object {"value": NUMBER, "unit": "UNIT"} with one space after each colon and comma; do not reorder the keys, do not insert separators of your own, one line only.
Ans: {"value": 2.95, "unit": "bar"}
